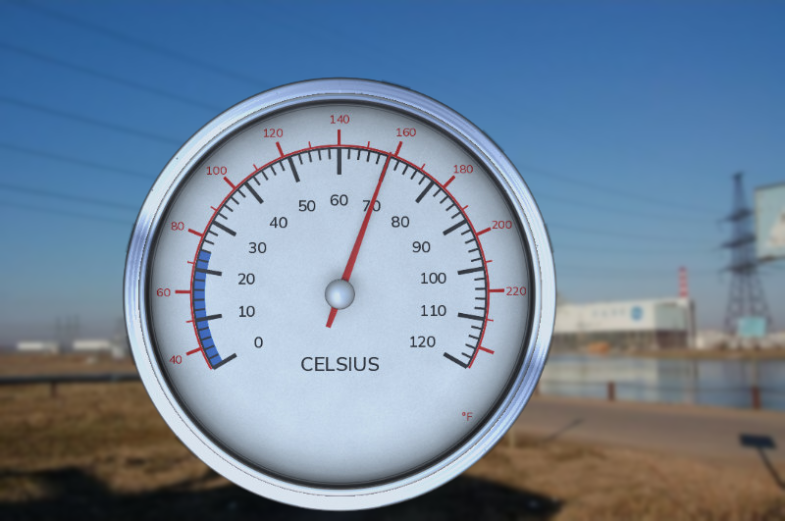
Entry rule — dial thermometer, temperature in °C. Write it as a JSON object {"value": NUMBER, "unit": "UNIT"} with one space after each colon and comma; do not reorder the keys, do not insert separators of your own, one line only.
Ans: {"value": 70, "unit": "°C"}
